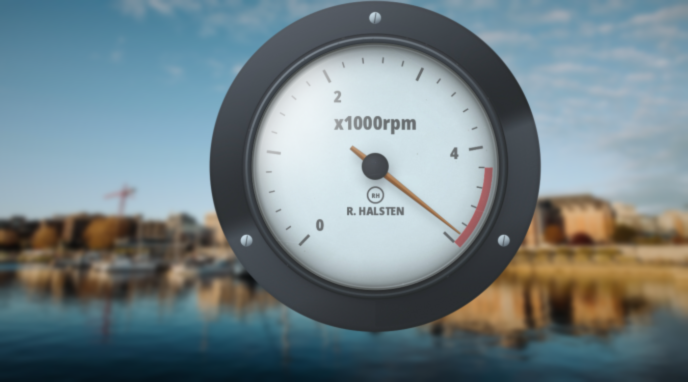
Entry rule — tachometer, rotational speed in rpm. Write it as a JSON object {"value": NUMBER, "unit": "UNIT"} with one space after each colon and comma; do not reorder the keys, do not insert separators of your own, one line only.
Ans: {"value": 4900, "unit": "rpm"}
